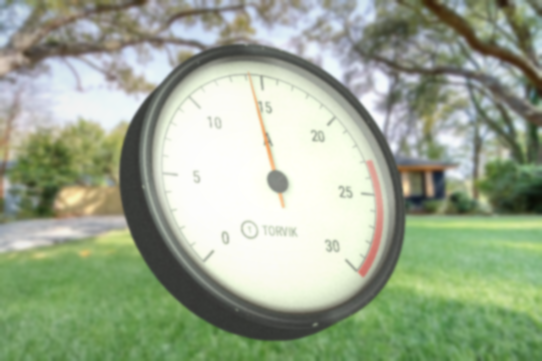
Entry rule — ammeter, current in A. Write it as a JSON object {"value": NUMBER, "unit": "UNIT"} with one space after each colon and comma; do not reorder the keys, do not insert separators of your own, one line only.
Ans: {"value": 14, "unit": "A"}
